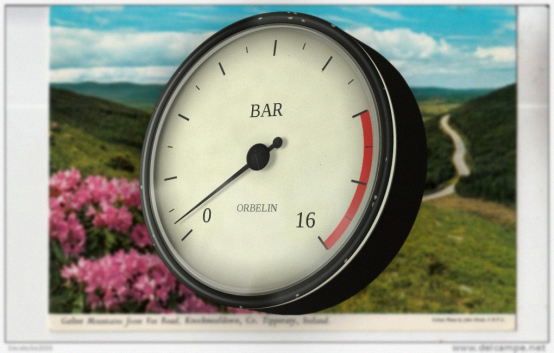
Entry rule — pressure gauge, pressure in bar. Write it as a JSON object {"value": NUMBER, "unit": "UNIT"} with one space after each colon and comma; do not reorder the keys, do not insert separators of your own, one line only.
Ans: {"value": 0.5, "unit": "bar"}
